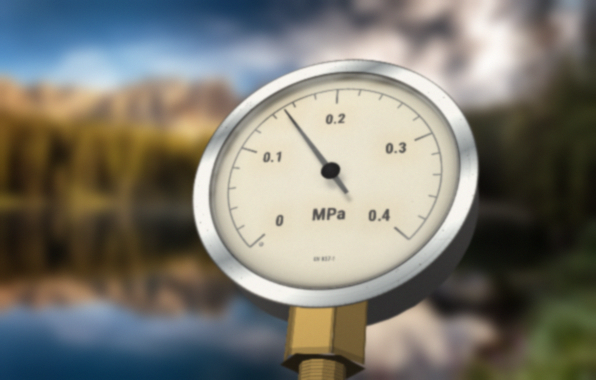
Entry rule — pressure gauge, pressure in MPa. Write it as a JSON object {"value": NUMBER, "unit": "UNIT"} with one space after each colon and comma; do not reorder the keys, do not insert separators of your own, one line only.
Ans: {"value": 0.15, "unit": "MPa"}
